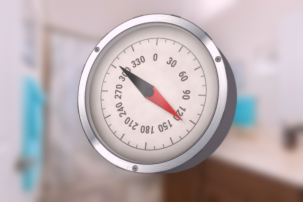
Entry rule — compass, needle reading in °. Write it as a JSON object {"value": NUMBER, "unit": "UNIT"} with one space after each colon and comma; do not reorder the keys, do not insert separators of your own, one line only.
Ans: {"value": 125, "unit": "°"}
